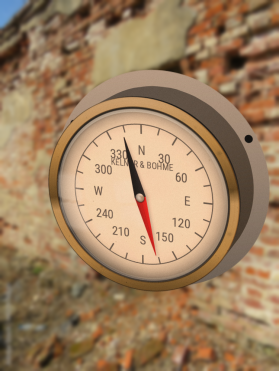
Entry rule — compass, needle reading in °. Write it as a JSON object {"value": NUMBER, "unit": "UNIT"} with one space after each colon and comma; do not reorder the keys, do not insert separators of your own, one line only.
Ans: {"value": 165, "unit": "°"}
